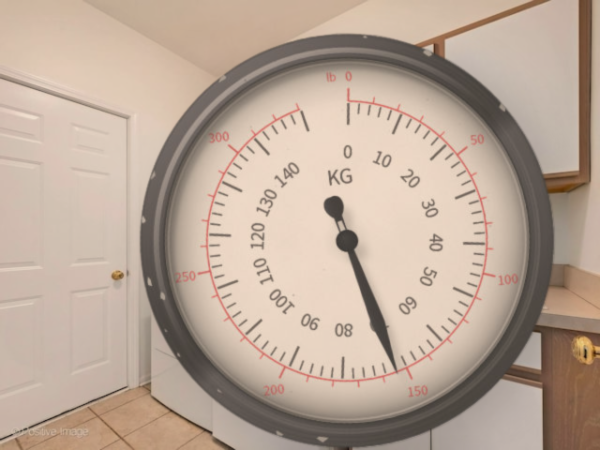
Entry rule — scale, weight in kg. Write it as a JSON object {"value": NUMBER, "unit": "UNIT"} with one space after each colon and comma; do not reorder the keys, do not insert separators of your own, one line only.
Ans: {"value": 70, "unit": "kg"}
